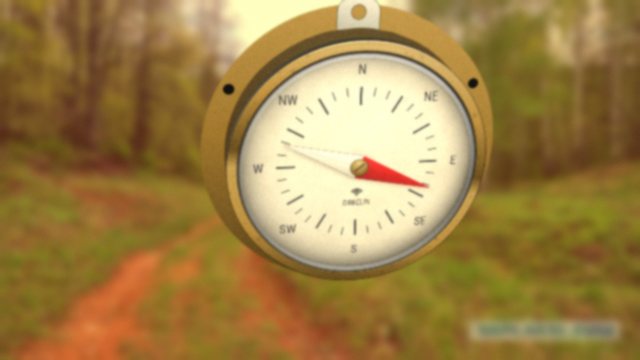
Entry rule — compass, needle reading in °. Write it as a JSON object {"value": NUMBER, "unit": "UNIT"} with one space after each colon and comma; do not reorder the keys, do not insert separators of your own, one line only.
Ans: {"value": 110, "unit": "°"}
